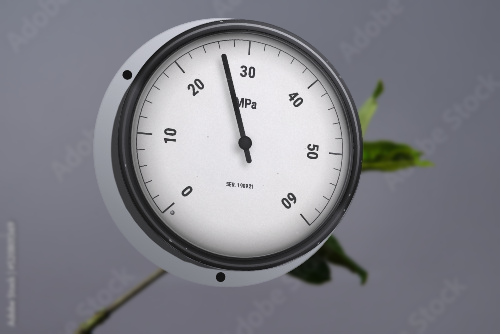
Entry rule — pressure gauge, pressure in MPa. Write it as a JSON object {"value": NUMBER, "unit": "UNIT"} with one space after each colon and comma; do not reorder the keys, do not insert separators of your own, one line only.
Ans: {"value": 26, "unit": "MPa"}
